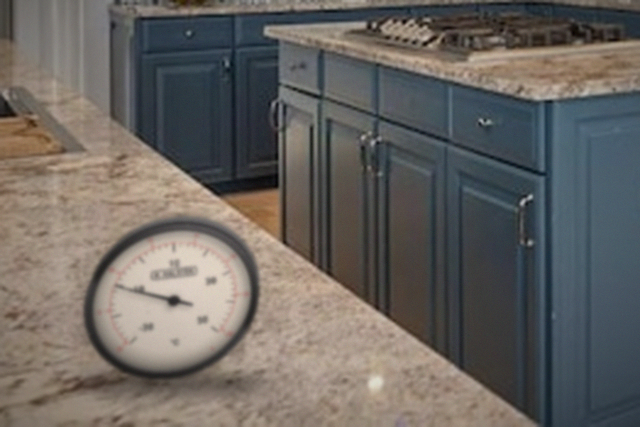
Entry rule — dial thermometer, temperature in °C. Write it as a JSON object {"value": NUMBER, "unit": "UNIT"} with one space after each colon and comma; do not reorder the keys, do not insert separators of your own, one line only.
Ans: {"value": -10, "unit": "°C"}
